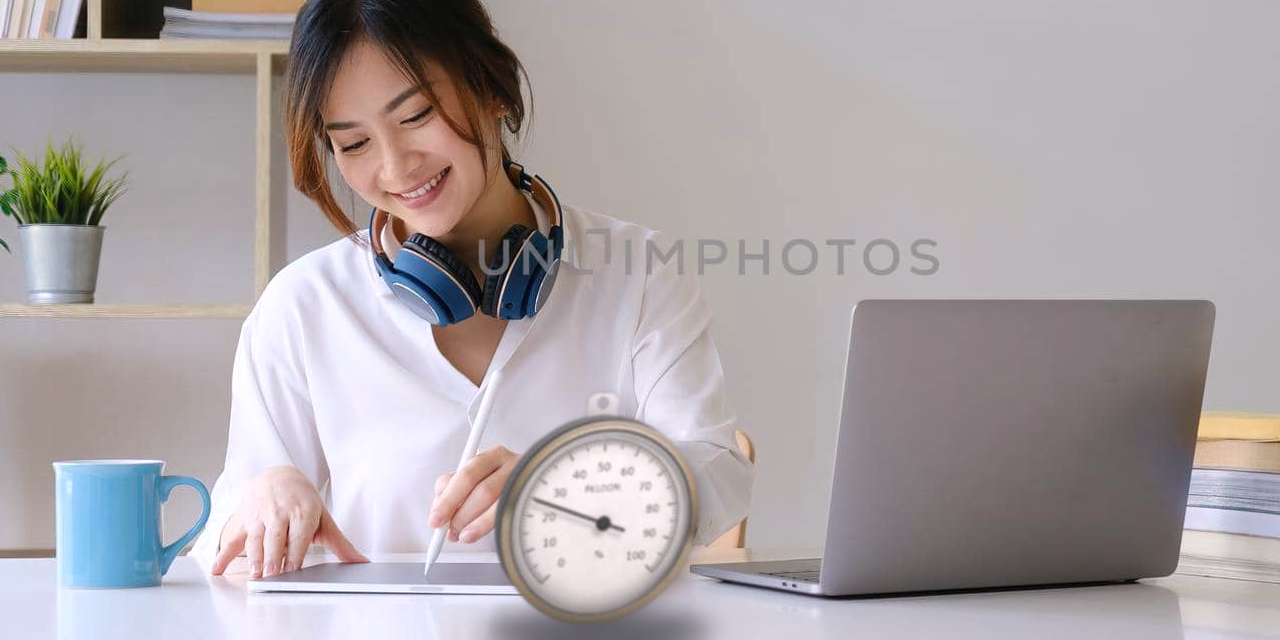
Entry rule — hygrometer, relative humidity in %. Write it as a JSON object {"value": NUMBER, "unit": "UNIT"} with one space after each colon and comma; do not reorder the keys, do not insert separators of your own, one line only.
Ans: {"value": 25, "unit": "%"}
